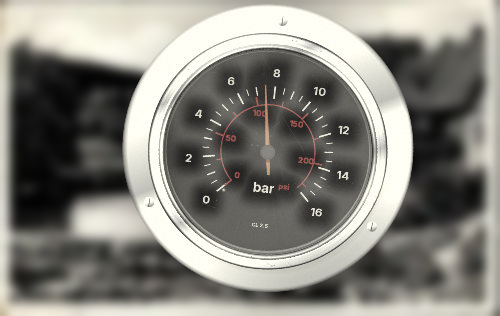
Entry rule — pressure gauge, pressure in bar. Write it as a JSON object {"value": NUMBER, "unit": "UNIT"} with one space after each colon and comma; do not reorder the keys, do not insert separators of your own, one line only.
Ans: {"value": 7.5, "unit": "bar"}
